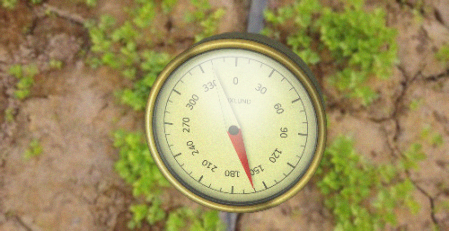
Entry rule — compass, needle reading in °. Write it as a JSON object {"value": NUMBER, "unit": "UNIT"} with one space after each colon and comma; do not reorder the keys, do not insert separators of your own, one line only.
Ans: {"value": 160, "unit": "°"}
